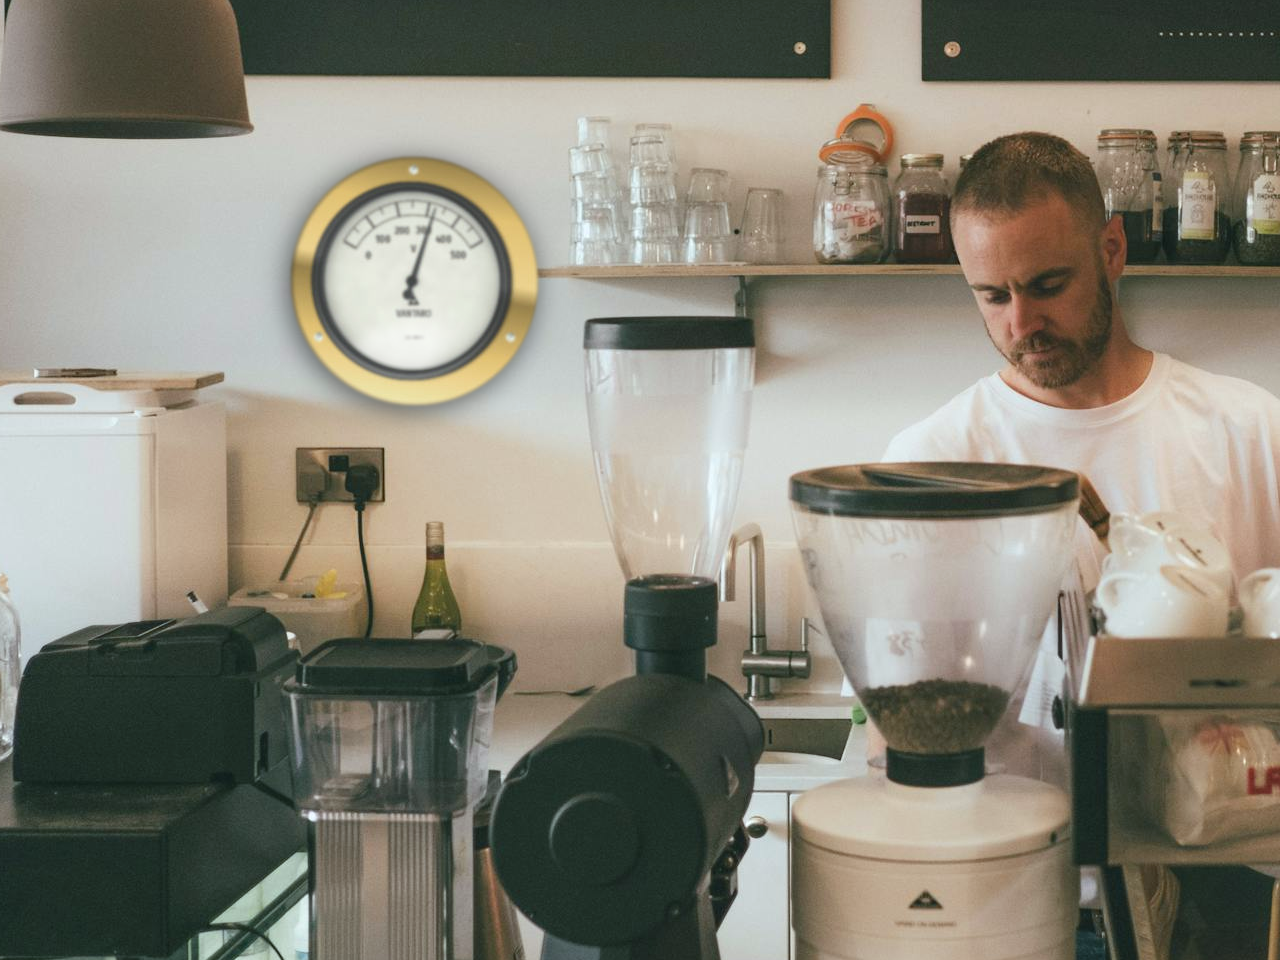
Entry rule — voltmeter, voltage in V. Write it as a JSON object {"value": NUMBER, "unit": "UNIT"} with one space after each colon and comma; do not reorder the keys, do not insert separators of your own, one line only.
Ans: {"value": 325, "unit": "V"}
